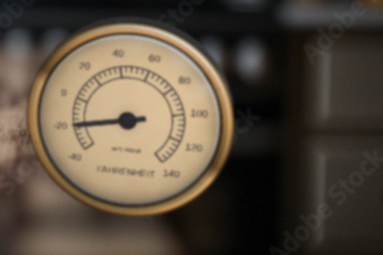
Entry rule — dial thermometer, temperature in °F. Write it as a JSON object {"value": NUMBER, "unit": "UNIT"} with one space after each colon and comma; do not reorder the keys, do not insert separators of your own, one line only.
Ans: {"value": -20, "unit": "°F"}
